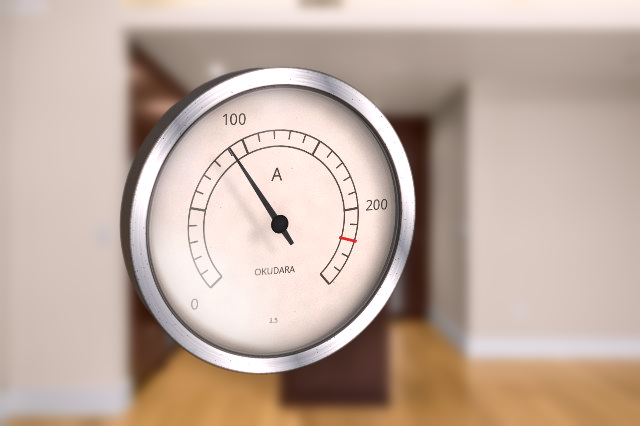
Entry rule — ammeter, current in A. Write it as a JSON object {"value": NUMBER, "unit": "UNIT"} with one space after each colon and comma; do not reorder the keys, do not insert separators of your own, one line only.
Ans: {"value": 90, "unit": "A"}
